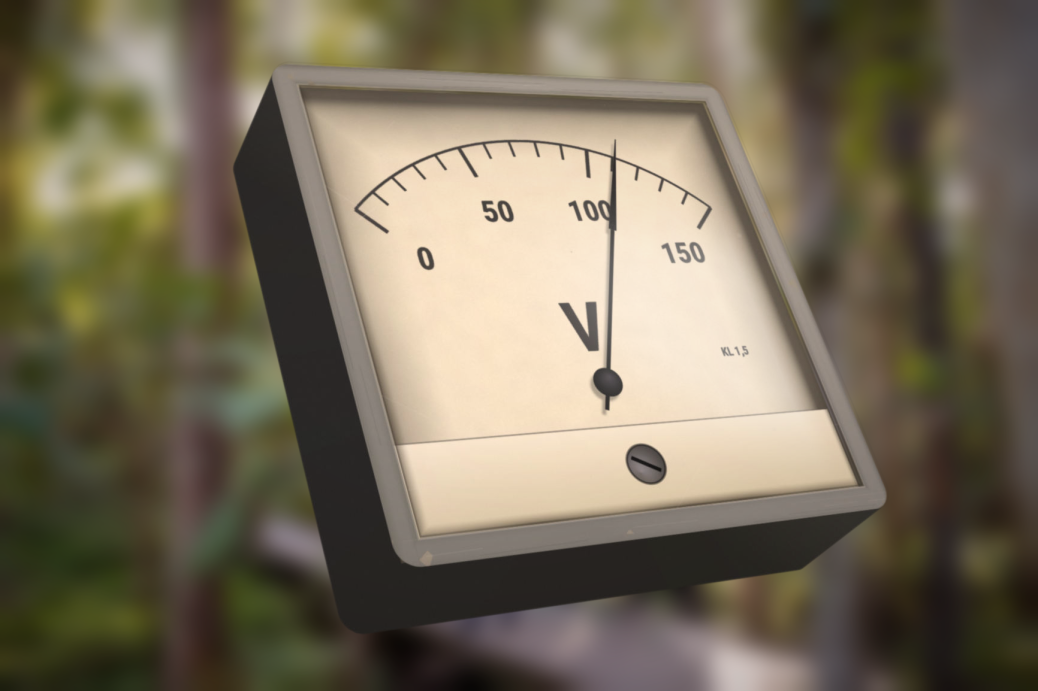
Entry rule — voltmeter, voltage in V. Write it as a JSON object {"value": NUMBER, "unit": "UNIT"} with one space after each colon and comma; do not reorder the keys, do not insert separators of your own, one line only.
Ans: {"value": 110, "unit": "V"}
